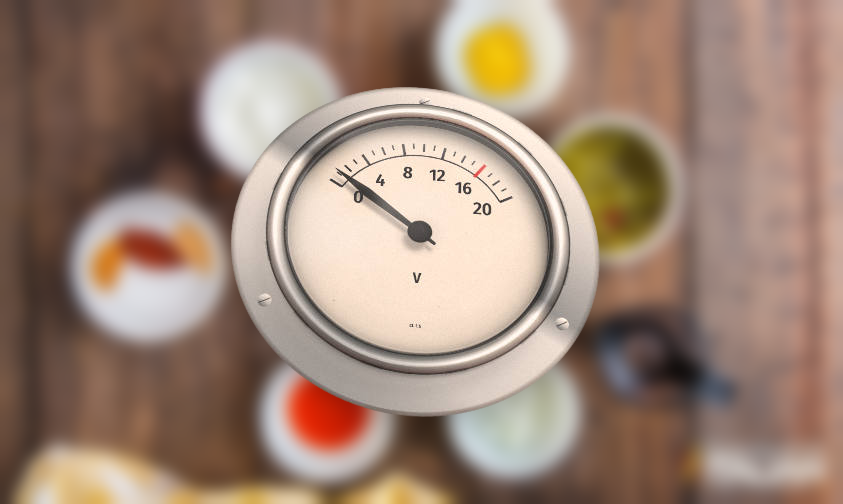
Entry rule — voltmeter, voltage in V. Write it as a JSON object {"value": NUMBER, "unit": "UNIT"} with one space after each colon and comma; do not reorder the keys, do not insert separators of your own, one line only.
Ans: {"value": 1, "unit": "V"}
